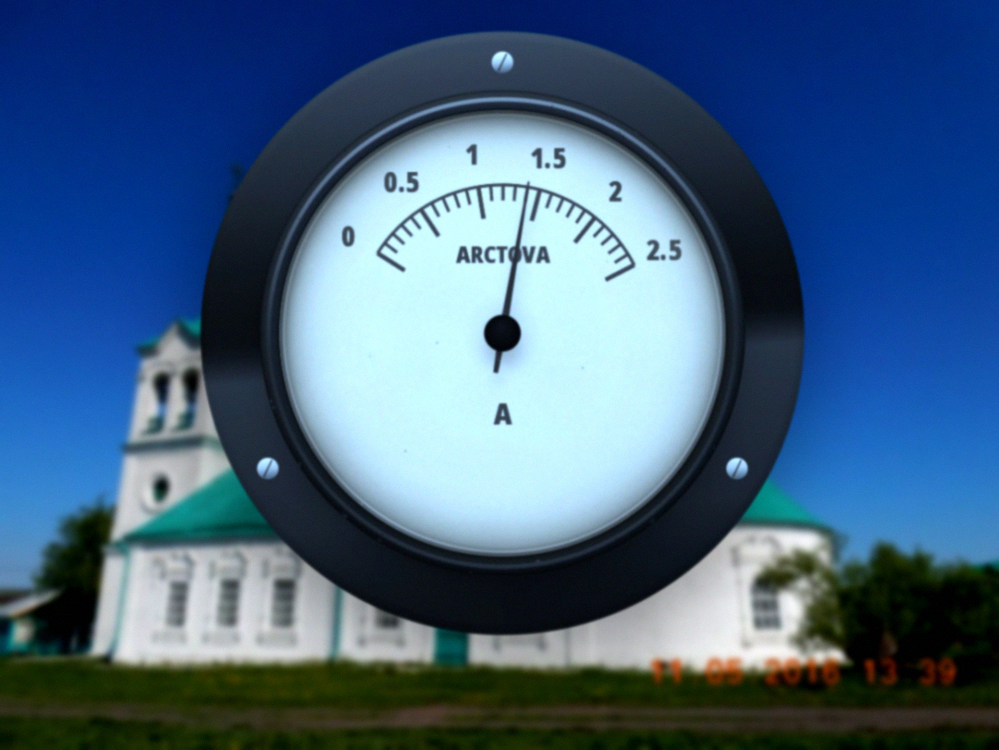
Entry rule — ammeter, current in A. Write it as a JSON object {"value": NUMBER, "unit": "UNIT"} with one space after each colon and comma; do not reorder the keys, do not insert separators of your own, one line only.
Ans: {"value": 1.4, "unit": "A"}
